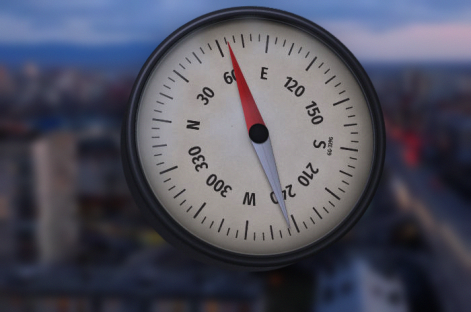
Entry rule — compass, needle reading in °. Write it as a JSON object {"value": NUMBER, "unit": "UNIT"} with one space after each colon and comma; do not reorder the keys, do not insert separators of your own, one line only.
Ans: {"value": 65, "unit": "°"}
